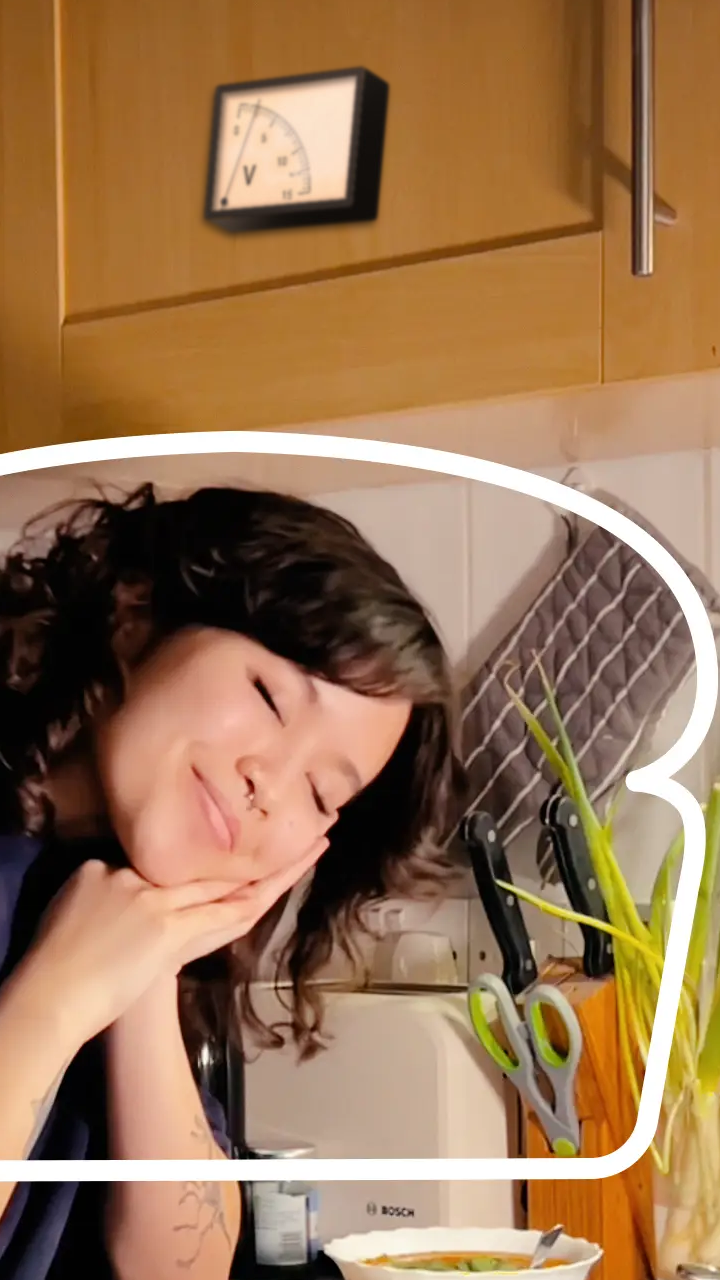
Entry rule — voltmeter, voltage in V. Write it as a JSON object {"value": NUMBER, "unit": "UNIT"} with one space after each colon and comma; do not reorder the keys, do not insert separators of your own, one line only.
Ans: {"value": 2.5, "unit": "V"}
